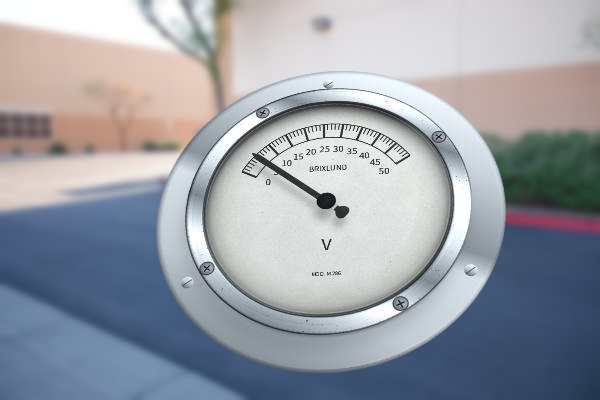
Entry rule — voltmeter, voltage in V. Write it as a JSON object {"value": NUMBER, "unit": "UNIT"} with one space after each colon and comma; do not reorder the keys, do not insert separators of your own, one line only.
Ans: {"value": 5, "unit": "V"}
